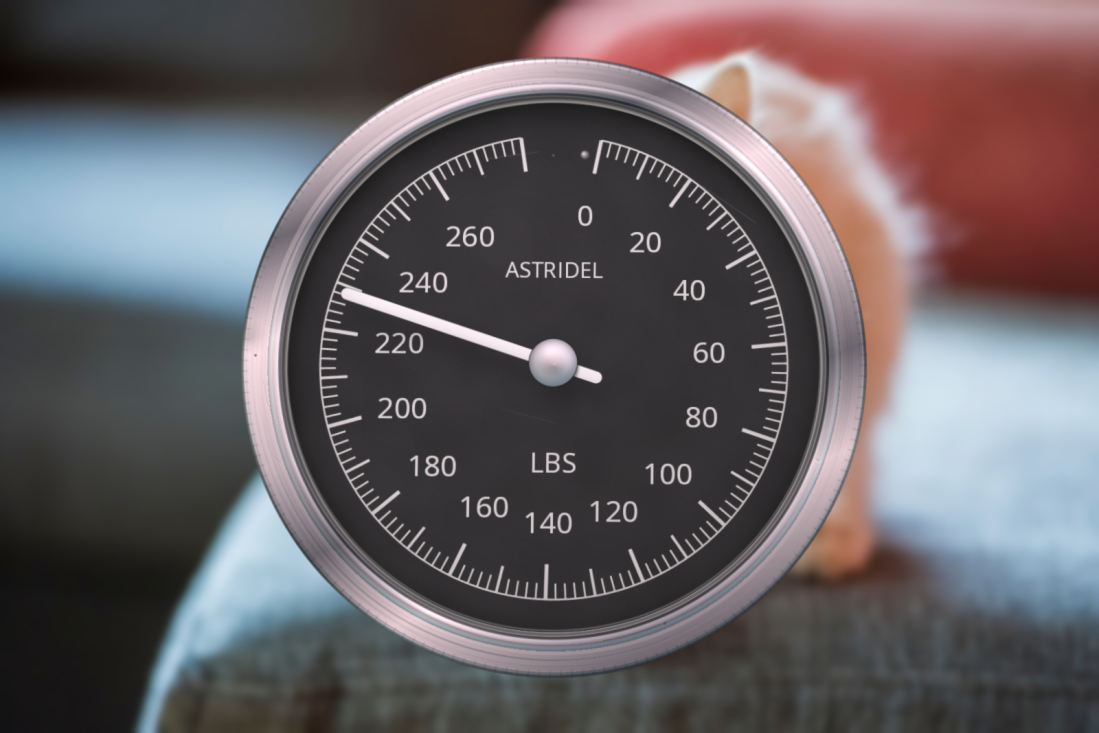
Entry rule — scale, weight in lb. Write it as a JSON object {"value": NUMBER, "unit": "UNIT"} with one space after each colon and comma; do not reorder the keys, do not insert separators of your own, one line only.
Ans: {"value": 228, "unit": "lb"}
